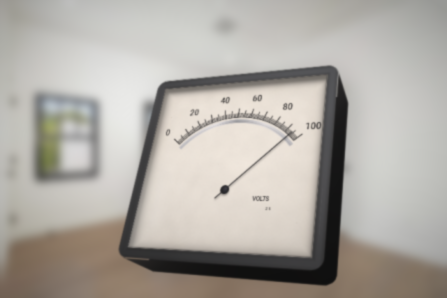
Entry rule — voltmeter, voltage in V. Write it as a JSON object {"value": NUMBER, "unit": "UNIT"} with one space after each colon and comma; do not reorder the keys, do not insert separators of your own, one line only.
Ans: {"value": 95, "unit": "V"}
